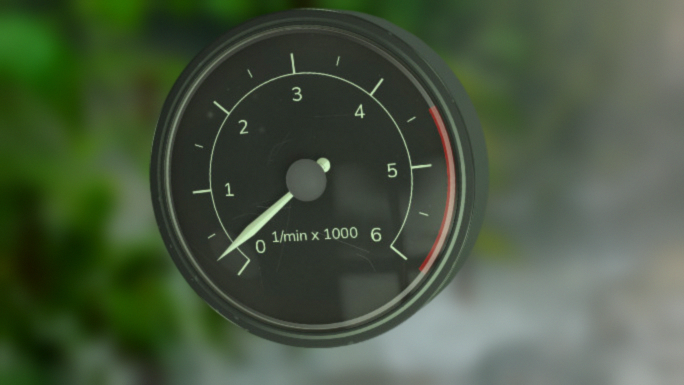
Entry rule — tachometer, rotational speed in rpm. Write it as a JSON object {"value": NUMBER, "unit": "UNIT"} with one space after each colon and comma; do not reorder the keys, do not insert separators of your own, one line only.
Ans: {"value": 250, "unit": "rpm"}
